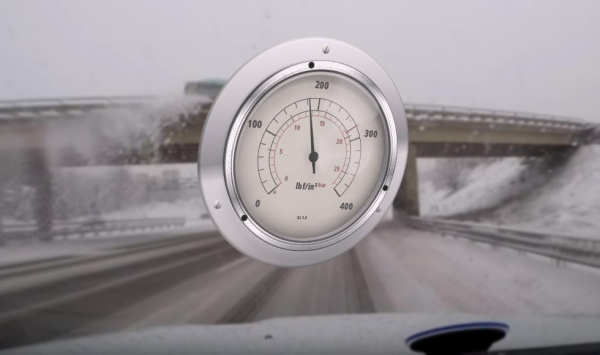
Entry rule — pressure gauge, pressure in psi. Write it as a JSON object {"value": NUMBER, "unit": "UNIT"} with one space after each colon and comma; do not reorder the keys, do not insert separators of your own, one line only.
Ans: {"value": 180, "unit": "psi"}
